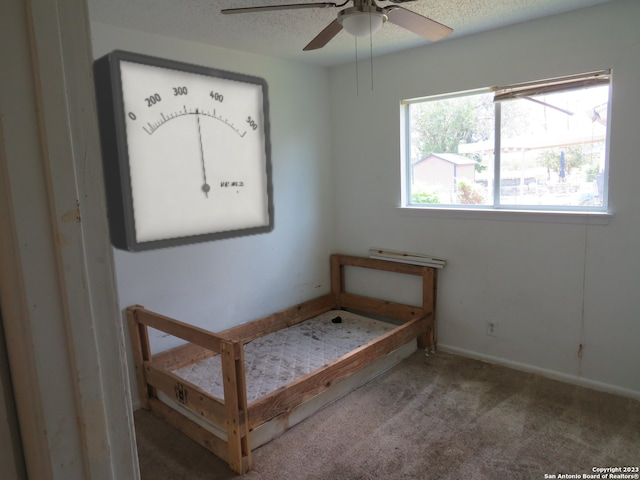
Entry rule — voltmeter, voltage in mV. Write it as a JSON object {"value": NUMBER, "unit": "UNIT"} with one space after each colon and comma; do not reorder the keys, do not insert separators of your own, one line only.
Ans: {"value": 340, "unit": "mV"}
